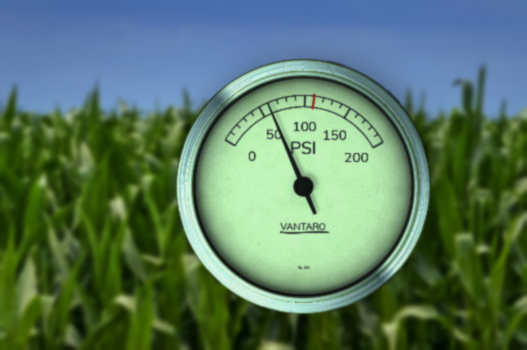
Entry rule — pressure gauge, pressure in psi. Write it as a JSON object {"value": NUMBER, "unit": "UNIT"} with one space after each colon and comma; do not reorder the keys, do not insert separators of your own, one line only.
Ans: {"value": 60, "unit": "psi"}
